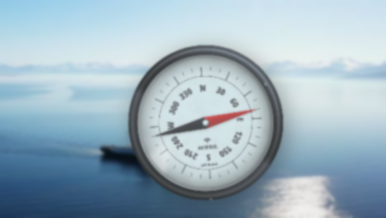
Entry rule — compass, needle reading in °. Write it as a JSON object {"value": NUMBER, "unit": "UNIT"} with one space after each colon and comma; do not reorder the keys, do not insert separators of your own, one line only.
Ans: {"value": 80, "unit": "°"}
